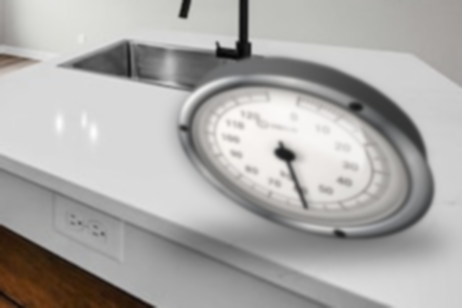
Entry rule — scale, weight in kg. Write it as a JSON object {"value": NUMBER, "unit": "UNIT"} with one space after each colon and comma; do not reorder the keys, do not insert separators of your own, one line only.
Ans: {"value": 60, "unit": "kg"}
